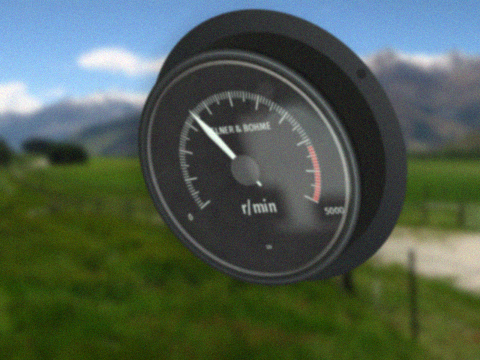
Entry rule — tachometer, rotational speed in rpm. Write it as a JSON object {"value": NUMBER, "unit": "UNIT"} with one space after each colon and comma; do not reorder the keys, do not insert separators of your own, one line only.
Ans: {"value": 1750, "unit": "rpm"}
